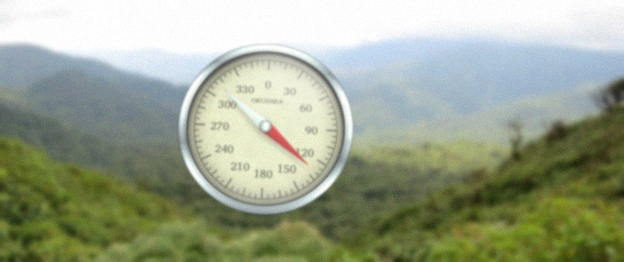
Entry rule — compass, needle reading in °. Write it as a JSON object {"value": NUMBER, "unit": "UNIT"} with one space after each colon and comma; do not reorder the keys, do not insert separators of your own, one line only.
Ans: {"value": 130, "unit": "°"}
